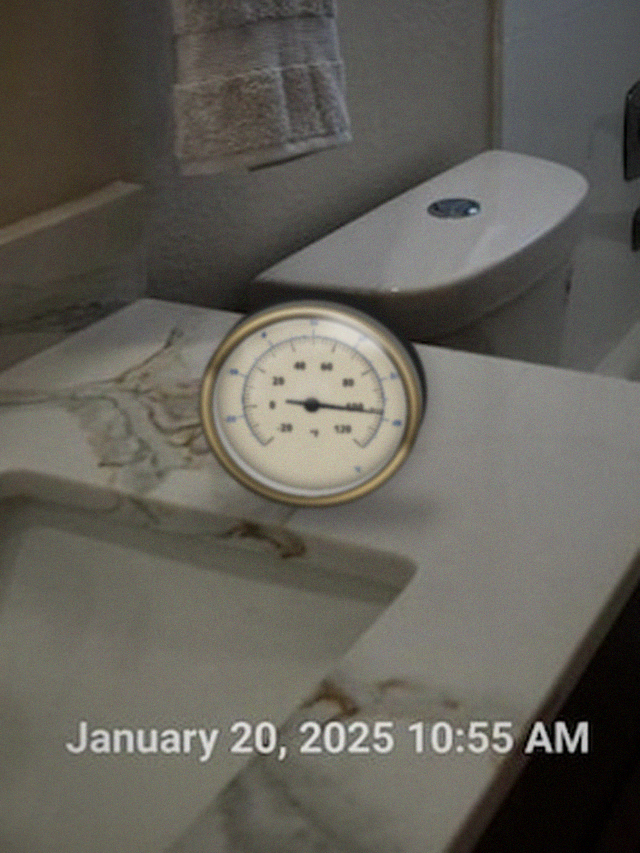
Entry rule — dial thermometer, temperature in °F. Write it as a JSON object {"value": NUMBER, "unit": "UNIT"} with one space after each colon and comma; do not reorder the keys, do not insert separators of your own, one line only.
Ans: {"value": 100, "unit": "°F"}
